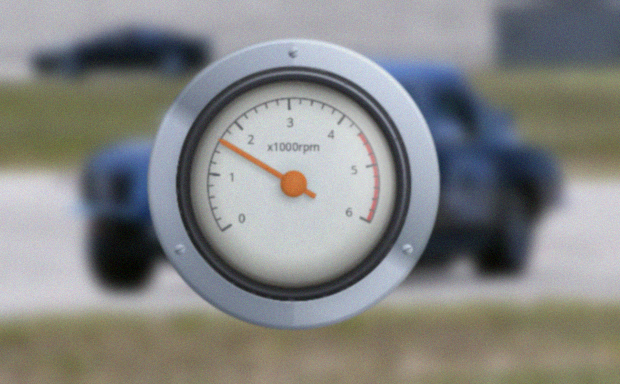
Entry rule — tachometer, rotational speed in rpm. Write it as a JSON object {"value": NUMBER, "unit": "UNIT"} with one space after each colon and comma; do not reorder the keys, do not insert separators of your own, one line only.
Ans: {"value": 1600, "unit": "rpm"}
